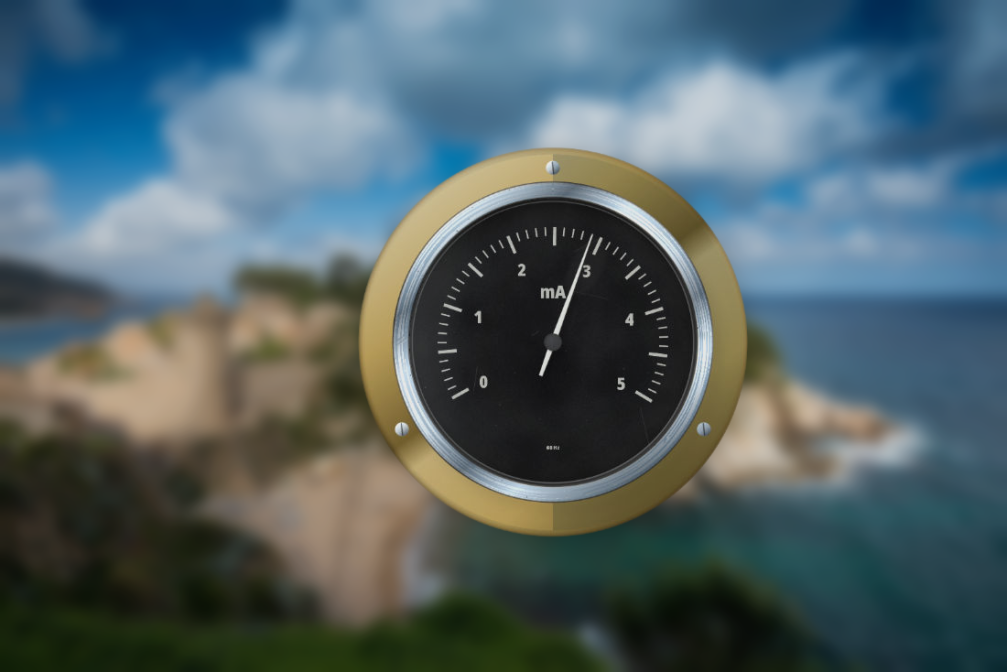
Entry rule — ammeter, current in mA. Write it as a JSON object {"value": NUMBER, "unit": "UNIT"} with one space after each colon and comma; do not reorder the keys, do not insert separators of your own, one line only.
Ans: {"value": 2.9, "unit": "mA"}
